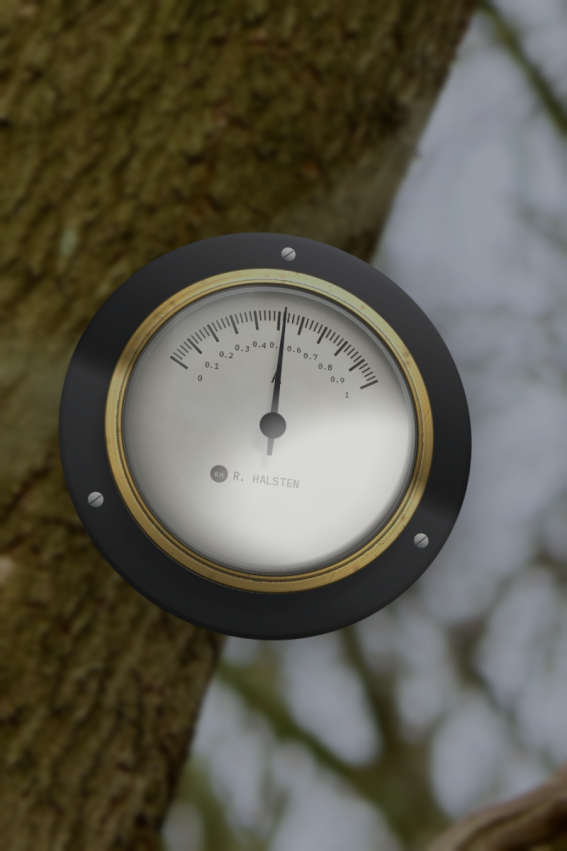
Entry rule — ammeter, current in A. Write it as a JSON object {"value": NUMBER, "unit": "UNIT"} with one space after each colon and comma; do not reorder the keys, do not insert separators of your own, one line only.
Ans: {"value": 0.52, "unit": "A"}
